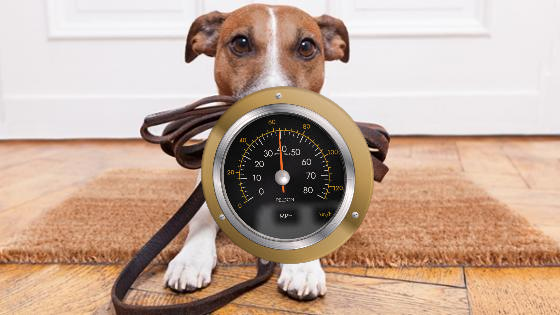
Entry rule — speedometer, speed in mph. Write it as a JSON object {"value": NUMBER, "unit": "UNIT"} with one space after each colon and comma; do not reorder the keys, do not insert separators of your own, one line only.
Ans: {"value": 40, "unit": "mph"}
